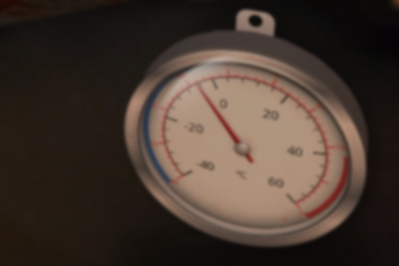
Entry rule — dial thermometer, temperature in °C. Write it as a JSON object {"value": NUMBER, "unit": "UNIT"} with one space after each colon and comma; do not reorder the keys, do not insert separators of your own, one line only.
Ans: {"value": -4, "unit": "°C"}
